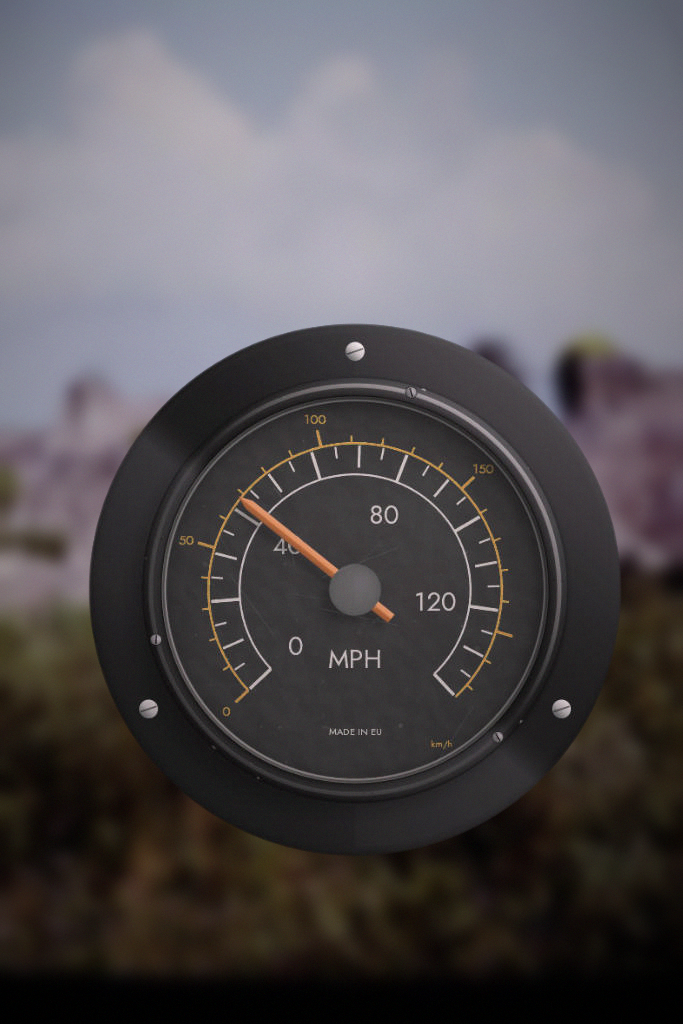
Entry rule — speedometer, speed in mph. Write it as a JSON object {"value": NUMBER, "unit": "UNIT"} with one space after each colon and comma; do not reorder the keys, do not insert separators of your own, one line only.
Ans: {"value": 42.5, "unit": "mph"}
